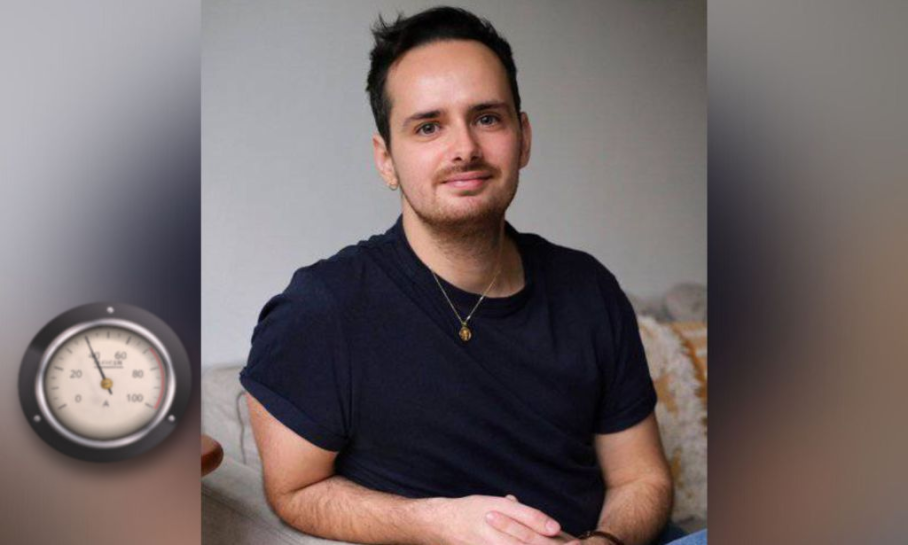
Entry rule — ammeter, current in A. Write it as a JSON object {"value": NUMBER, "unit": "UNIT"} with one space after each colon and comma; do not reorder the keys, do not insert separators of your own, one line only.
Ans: {"value": 40, "unit": "A"}
